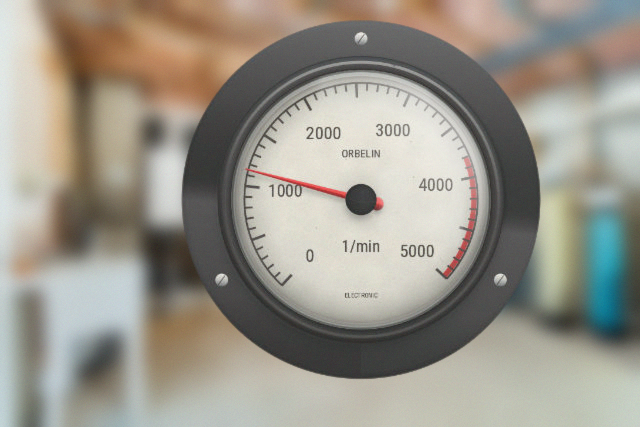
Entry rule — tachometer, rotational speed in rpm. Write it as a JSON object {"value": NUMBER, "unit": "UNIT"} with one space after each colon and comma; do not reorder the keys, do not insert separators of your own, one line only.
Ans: {"value": 1150, "unit": "rpm"}
